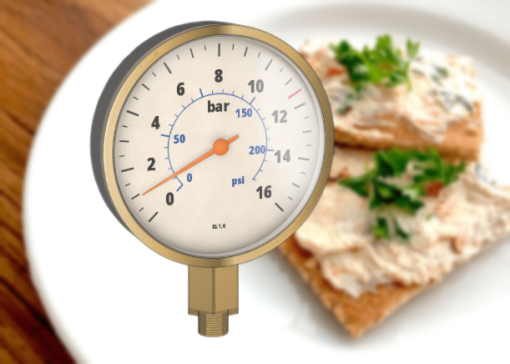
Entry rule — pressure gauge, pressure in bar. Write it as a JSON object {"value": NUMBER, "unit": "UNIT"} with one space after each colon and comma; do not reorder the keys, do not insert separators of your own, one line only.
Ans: {"value": 1, "unit": "bar"}
